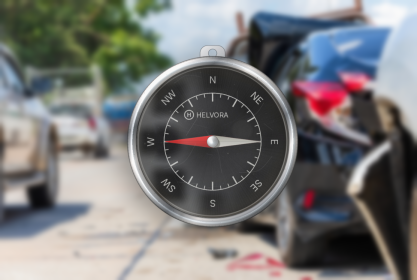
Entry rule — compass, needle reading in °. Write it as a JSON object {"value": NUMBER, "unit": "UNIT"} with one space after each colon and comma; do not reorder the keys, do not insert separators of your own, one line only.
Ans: {"value": 270, "unit": "°"}
